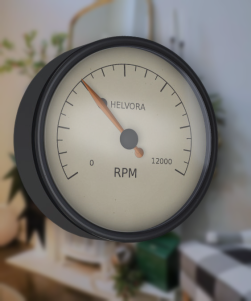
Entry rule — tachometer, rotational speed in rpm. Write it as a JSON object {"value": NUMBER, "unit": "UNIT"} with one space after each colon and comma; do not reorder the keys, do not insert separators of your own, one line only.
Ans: {"value": 4000, "unit": "rpm"}
